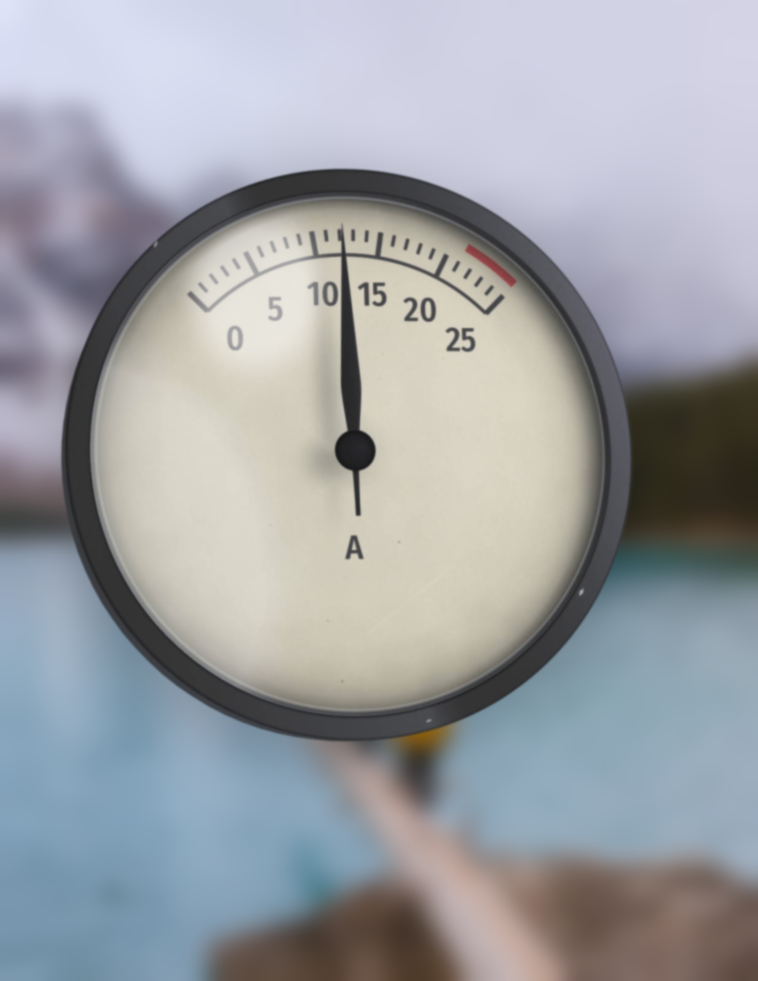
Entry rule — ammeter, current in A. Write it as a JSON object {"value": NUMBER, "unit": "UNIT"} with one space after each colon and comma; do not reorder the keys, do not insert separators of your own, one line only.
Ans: {"value": 12, "unit": "A"}
